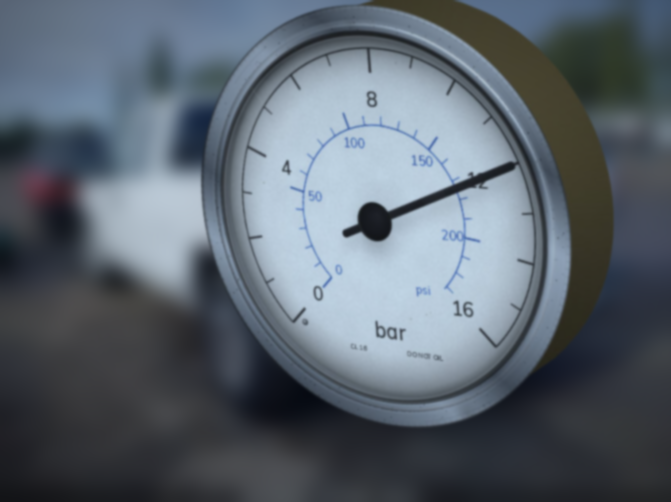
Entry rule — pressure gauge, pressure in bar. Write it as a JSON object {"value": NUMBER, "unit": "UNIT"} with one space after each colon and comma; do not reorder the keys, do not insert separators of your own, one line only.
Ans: {"value": 12, "unit": "bar"}
